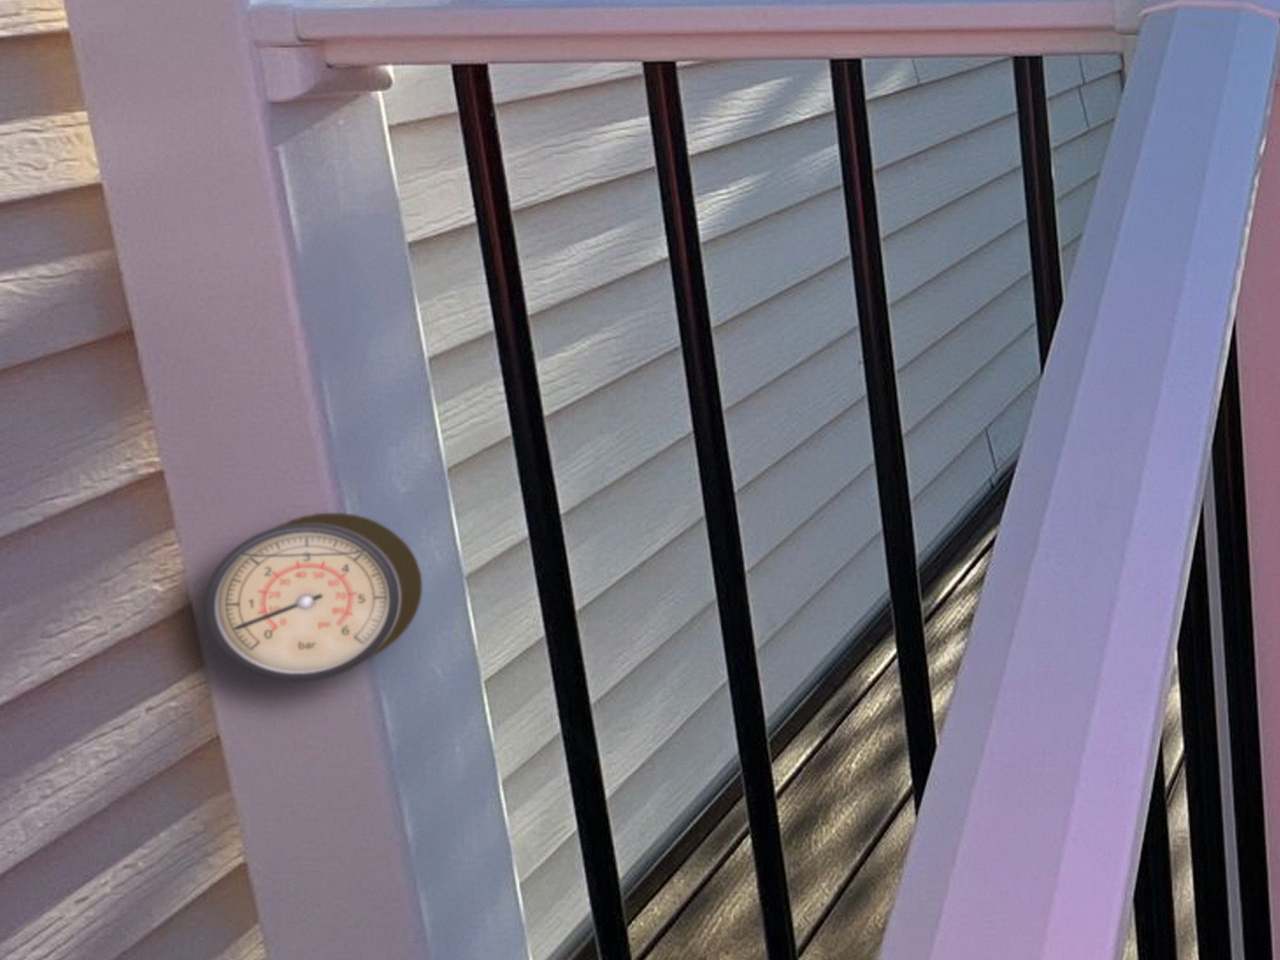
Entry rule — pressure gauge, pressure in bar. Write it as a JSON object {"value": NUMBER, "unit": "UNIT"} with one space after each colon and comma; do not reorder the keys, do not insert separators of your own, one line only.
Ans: {"value": 0.5, "unit": "bar"}
